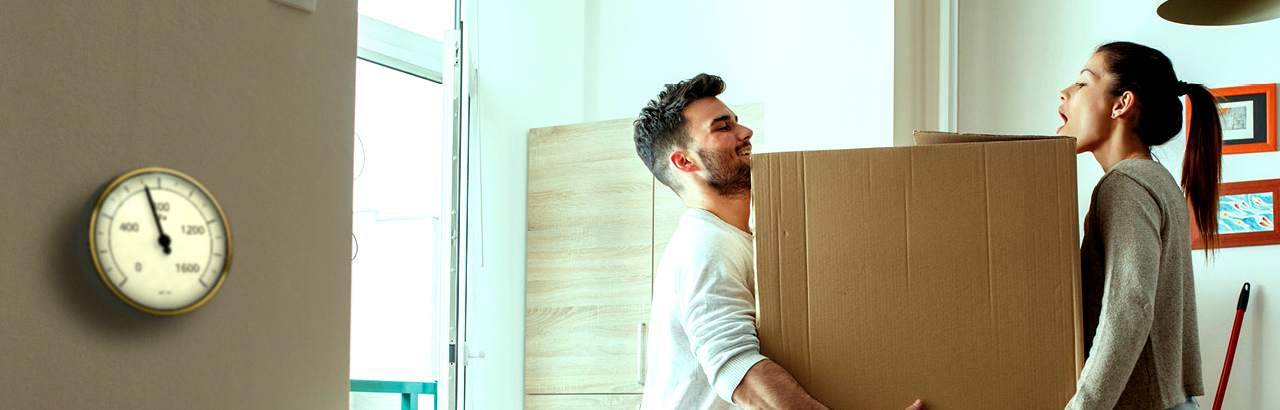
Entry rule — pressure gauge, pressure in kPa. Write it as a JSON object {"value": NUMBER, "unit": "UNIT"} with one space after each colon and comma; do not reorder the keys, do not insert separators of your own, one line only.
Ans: {"value": 700, "unit": "kPa"}
